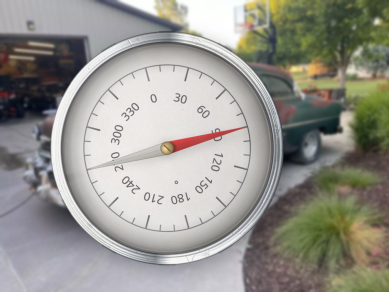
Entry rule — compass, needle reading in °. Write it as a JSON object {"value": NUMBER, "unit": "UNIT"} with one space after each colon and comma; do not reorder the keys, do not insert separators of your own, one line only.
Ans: {"value": 90, "unit": "°"}
